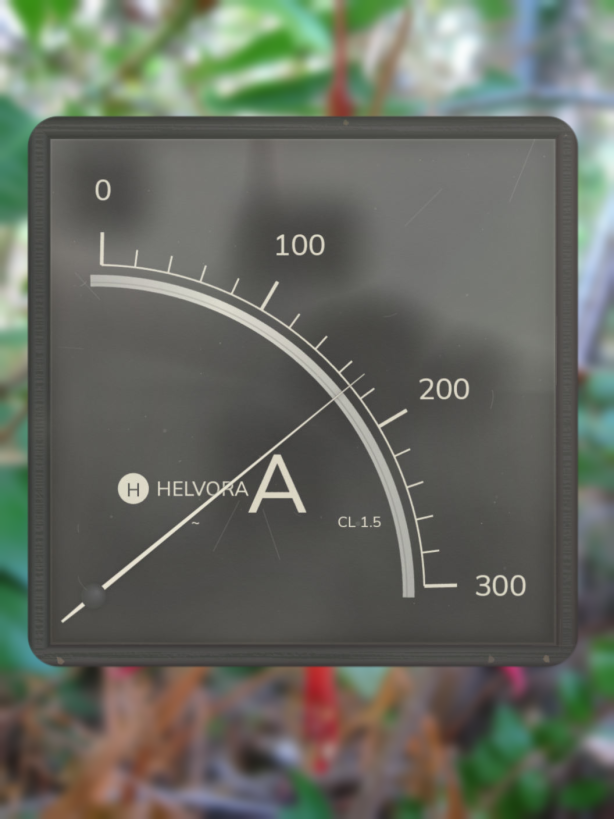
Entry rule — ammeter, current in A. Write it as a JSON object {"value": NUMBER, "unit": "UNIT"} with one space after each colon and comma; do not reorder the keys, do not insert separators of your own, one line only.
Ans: {"value": 170, "unit": "A"}
